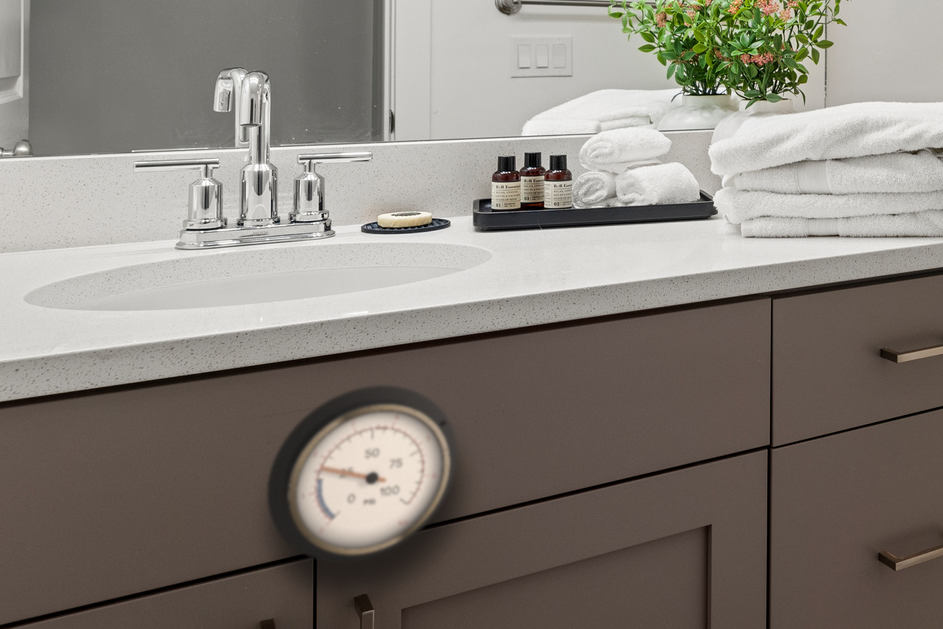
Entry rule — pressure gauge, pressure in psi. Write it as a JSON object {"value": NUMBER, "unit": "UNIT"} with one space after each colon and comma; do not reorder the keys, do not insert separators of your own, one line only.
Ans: {"value": 25, "unit": "psi"}
